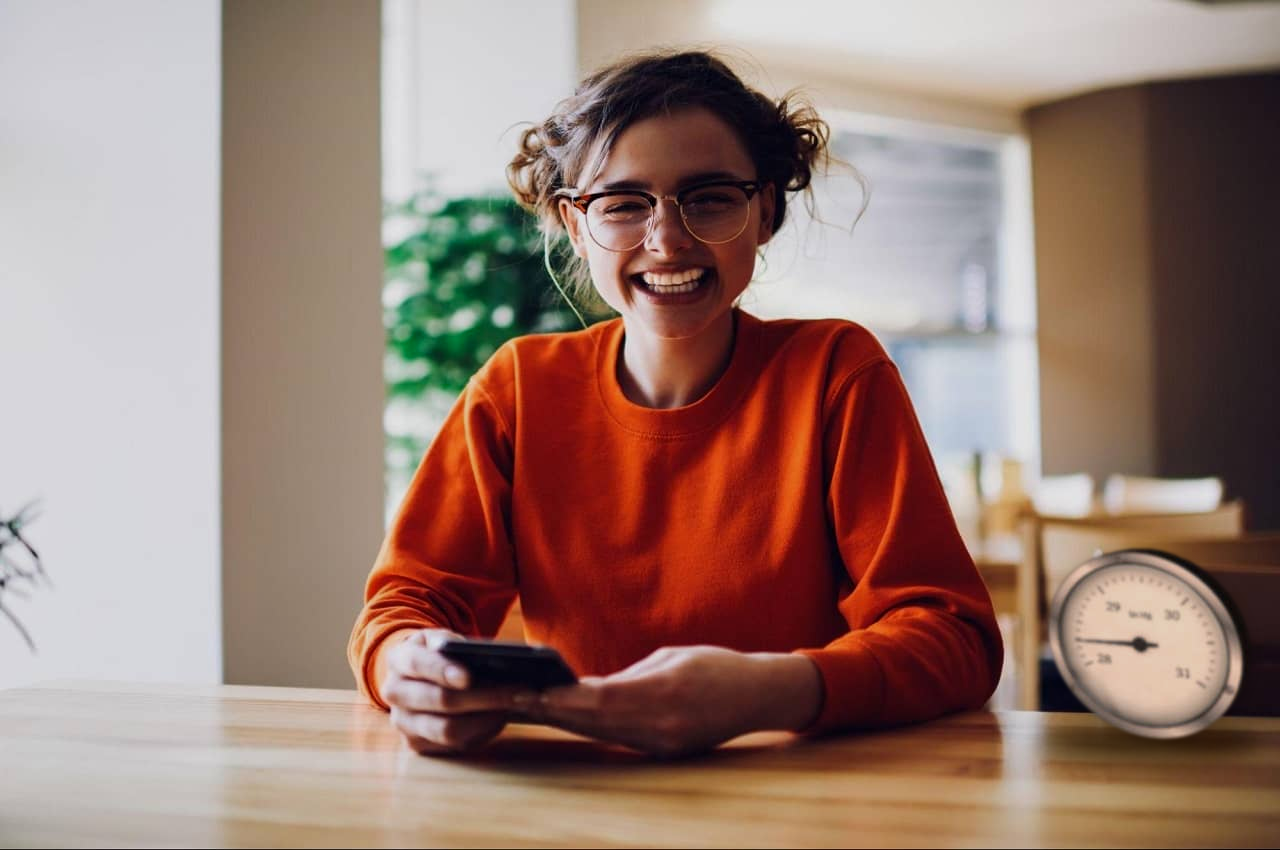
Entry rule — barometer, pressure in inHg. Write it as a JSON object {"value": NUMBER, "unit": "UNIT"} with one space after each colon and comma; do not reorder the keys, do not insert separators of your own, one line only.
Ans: {"value": 28.3, "unit": "inHg"}
